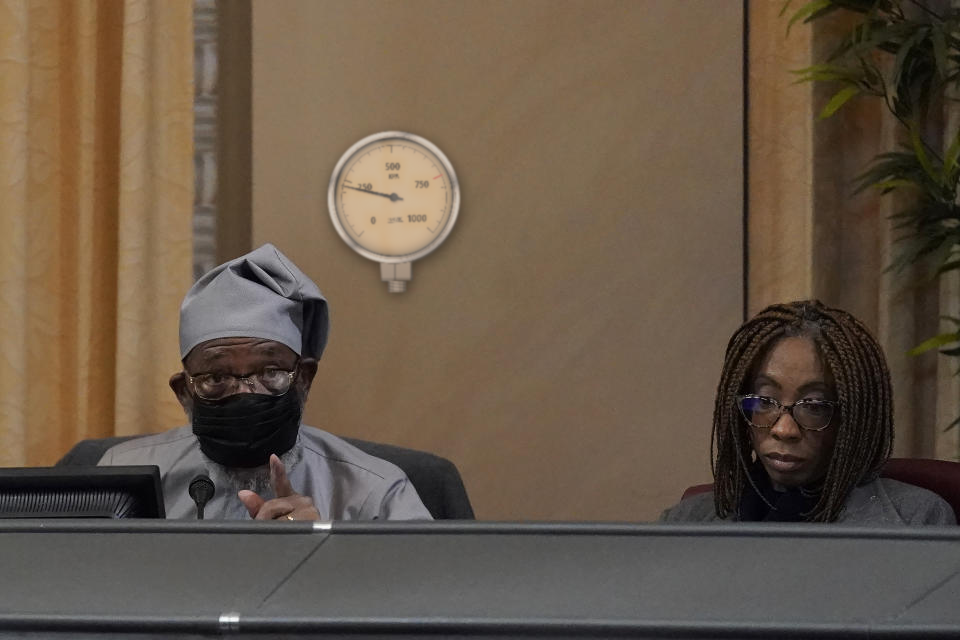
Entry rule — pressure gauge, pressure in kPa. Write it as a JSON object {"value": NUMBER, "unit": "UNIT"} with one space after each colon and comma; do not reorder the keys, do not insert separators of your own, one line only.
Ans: {"value": 225, "unit": "kPa"}
